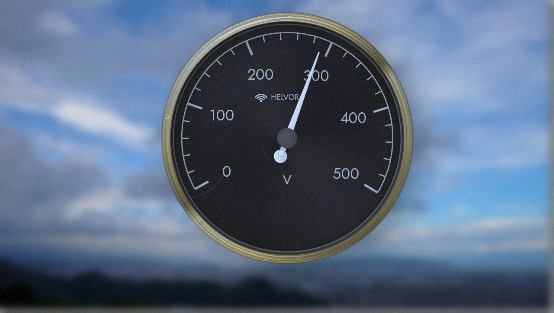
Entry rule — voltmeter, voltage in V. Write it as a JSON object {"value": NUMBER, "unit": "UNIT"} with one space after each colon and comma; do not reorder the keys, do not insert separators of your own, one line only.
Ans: {"value": 290, "unit": "V"}
